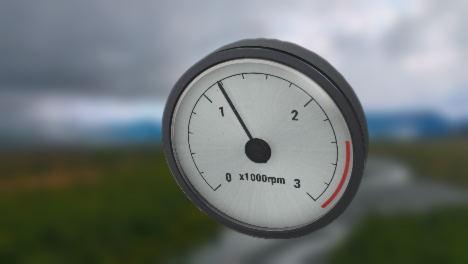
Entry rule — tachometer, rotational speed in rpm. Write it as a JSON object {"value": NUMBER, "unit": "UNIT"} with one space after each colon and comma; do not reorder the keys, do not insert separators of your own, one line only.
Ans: {"value": 1200, "unit": "rpm"}
